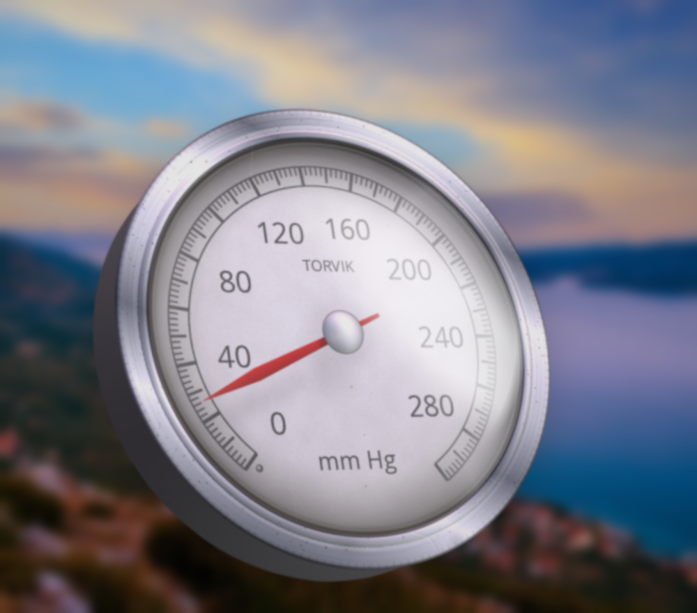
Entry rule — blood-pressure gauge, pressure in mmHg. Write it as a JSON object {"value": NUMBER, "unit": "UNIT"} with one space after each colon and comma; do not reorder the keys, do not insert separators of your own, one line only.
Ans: {"value": 26, "unit": "mmHg"}
